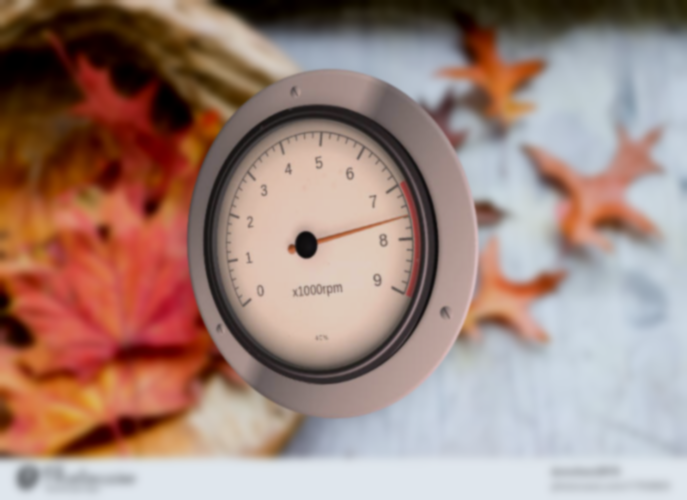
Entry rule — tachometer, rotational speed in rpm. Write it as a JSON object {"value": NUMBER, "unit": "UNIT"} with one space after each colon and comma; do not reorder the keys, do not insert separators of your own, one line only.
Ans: {"value": 7600, "unit": "rpm"}
